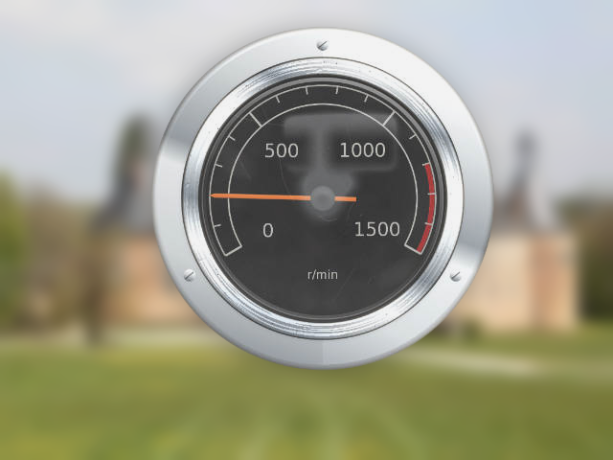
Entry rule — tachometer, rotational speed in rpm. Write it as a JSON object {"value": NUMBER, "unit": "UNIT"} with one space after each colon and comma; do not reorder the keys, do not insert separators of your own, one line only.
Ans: {"value": 200, "unit": "rpm"}
